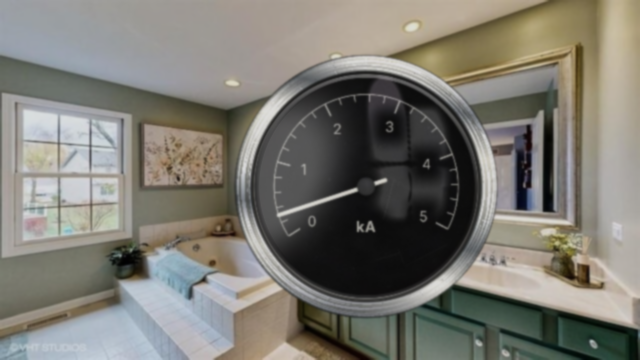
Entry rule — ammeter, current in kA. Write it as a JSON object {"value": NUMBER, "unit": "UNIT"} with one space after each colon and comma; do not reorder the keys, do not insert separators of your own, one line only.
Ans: {"value": 0.3, "unit": "kA"}
